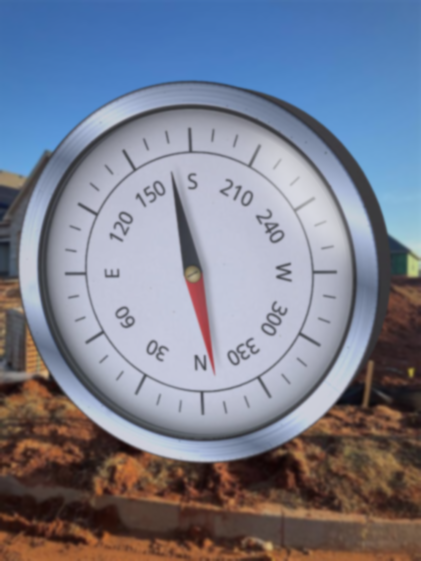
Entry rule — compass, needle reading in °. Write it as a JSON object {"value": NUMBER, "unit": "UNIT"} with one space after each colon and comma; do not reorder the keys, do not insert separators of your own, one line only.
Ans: {"value": 350, "unit": "°"}
